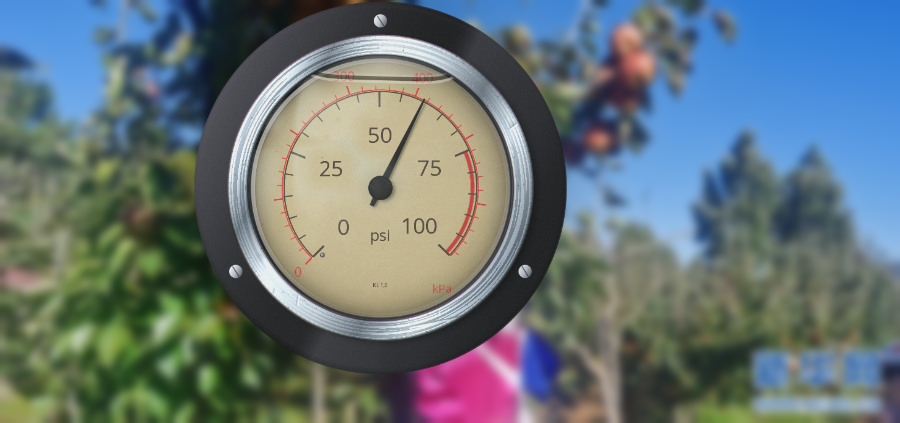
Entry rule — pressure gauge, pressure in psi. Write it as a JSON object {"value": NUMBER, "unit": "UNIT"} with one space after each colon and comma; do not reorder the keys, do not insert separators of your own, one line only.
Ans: {"value": 60, "unit": "psi"}
